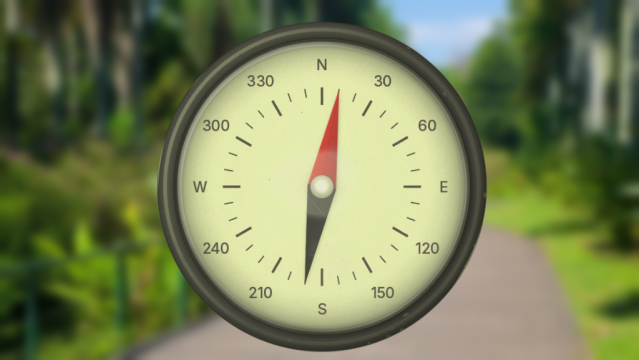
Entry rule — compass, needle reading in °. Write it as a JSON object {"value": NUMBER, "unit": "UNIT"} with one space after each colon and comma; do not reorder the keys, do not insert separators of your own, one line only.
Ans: {"value": 10, "unit": "°"}
